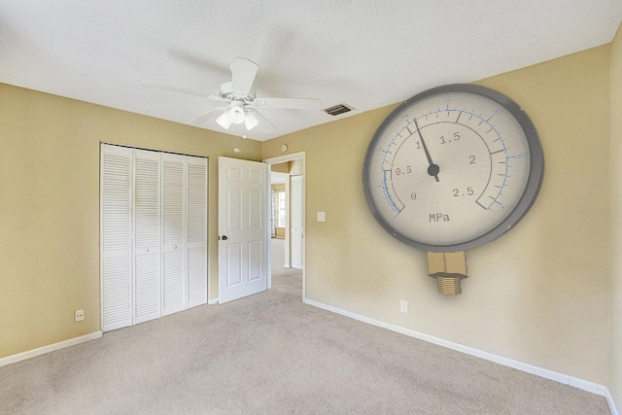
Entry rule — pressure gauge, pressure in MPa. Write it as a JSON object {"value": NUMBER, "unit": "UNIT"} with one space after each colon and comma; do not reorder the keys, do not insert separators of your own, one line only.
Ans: {"value": 1.1, "unit": "MPa"}
